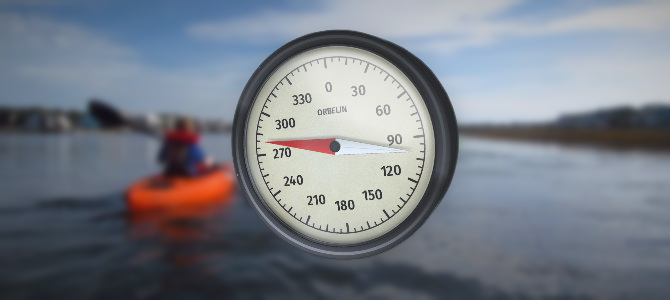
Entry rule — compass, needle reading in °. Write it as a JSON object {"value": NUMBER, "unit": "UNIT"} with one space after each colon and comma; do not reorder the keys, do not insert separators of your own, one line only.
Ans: {"value": 280, "unit": "°"}
